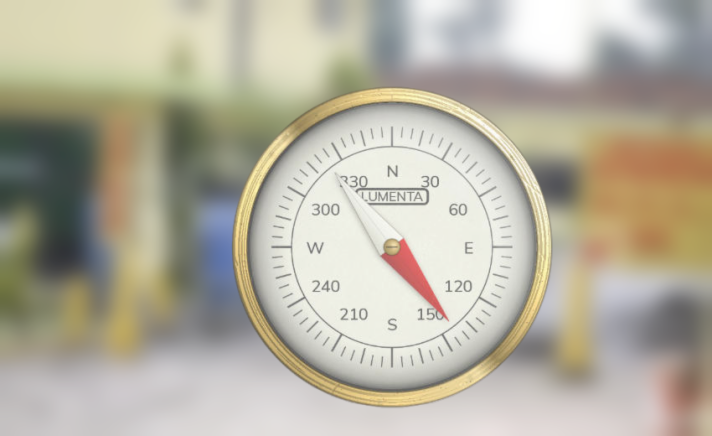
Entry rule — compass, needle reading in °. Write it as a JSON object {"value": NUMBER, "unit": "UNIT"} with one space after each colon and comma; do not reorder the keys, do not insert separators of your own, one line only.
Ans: {"value": 142.5, "unit": "°"}
